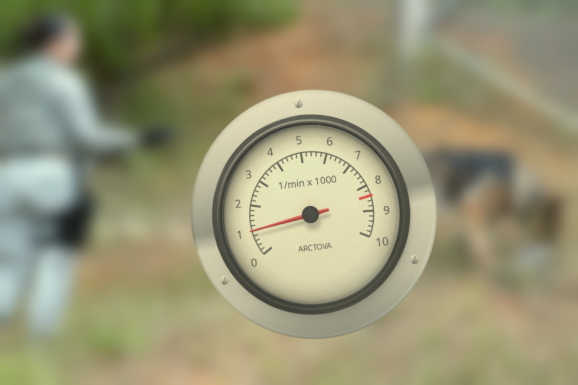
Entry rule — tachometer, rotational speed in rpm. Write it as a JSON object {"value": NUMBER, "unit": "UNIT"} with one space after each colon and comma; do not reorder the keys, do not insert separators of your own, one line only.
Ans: {"value": 1000, "unit": "rpm"}
